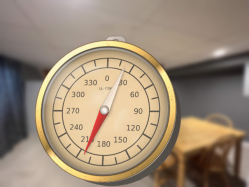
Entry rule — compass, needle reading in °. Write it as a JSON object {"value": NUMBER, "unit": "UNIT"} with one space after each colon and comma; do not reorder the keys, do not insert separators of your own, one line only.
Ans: {"value": 202.5, "unit": "°"}
